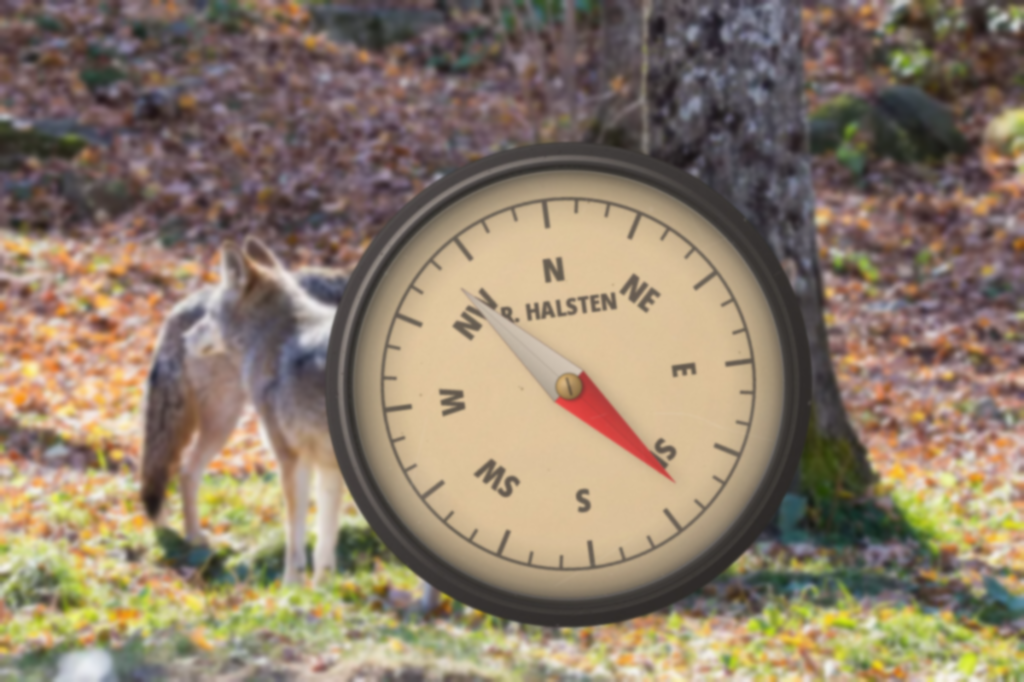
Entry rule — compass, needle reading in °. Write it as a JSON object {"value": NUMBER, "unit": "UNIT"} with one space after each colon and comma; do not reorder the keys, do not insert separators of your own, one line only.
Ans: {"value": 140, "unit": "°"}
